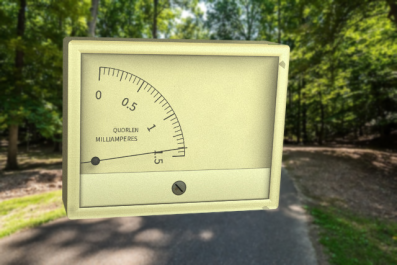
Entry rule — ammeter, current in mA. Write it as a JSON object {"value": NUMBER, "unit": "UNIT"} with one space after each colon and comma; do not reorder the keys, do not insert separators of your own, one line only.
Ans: {"value": 1.4, "unit": "mA"}
